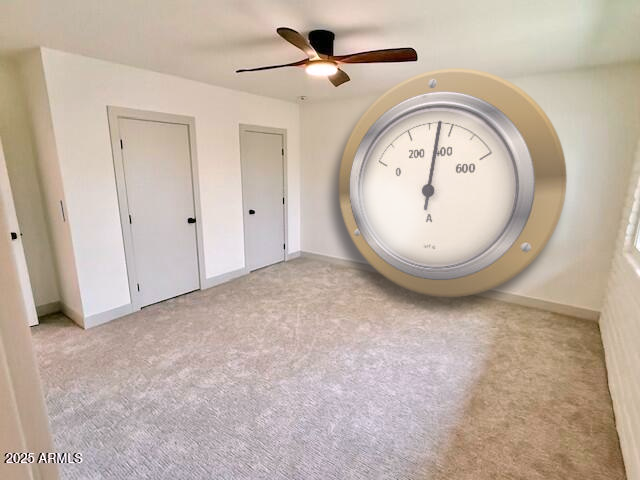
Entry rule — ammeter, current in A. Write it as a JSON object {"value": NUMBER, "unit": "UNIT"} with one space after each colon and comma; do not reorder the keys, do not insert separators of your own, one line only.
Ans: {"value": 350, "unit": "A"}
